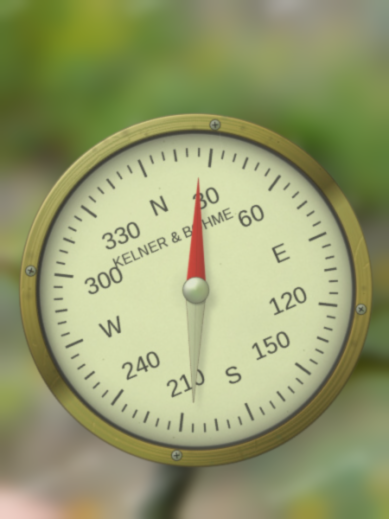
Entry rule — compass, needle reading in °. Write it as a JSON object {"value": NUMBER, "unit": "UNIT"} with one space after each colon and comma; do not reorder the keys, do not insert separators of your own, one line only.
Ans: {"value": 25, "unit": "°"}
